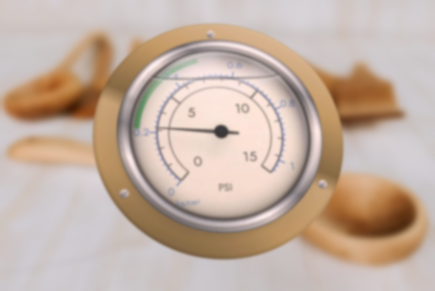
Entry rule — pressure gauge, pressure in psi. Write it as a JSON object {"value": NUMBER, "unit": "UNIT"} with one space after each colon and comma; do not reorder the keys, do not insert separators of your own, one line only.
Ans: {"value": 3, "unit": "psi"}
